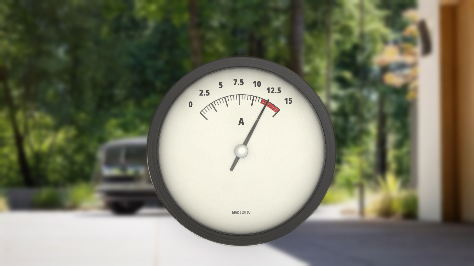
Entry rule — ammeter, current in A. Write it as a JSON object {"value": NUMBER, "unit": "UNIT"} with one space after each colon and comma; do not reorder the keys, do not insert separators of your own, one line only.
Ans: {"value": 12.5, "unit": "A"}
